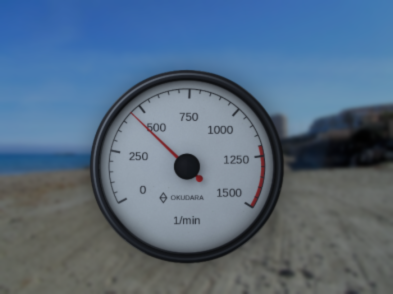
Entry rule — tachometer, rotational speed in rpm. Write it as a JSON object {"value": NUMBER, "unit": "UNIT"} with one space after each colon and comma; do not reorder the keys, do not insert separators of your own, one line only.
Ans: {"value": 450, "unit": "rpm"}
